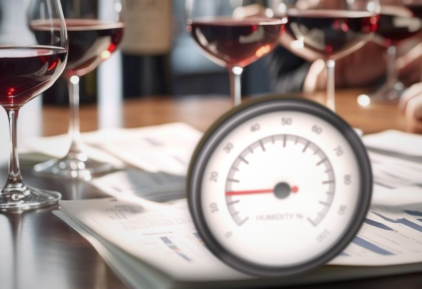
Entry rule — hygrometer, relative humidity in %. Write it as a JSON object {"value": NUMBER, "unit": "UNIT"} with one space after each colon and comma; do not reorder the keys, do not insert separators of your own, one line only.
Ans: {"value": 15, "unit": "%"}
